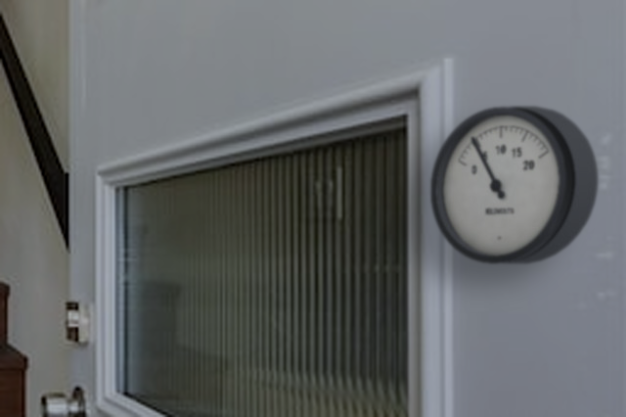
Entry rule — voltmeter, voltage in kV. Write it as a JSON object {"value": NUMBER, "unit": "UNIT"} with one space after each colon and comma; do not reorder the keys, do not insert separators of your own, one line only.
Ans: {"value": 5, "unit": "kV"}
